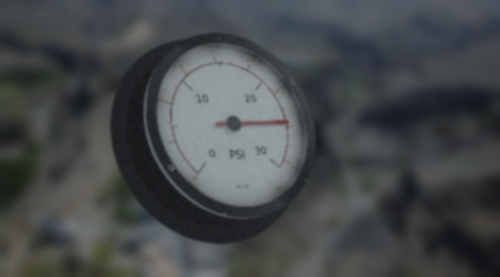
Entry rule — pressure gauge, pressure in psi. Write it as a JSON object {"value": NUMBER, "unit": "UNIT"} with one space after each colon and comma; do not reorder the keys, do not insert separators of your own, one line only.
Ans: {"value": 25, "unit": "psi"}
